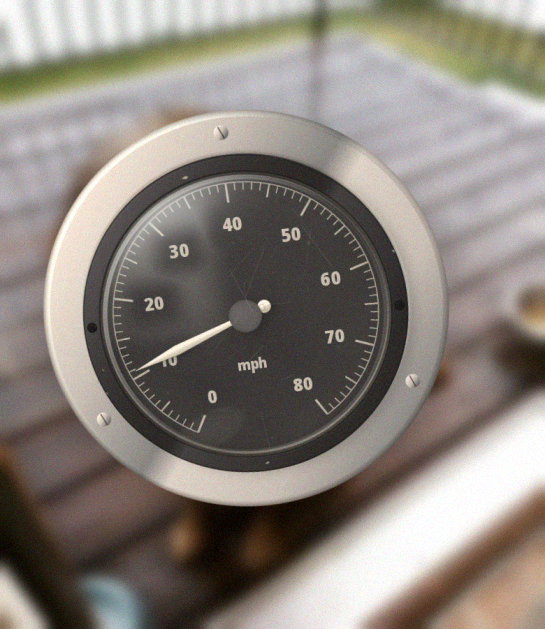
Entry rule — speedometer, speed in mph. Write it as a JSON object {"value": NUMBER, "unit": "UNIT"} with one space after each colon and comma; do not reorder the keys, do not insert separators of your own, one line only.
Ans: {"value": 11, "unit": "mph"}
